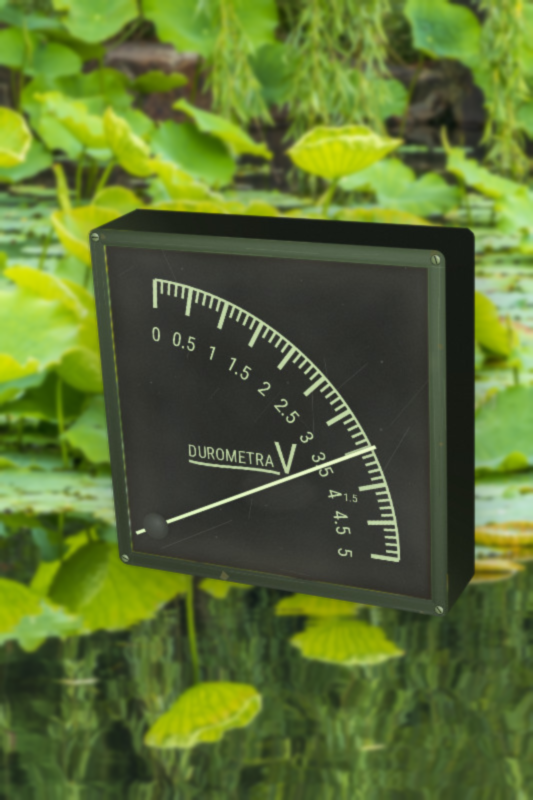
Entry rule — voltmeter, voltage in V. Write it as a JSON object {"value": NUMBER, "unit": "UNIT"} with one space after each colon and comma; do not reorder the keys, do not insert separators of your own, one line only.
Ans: {"value": 3.5, "unit": "V"}
